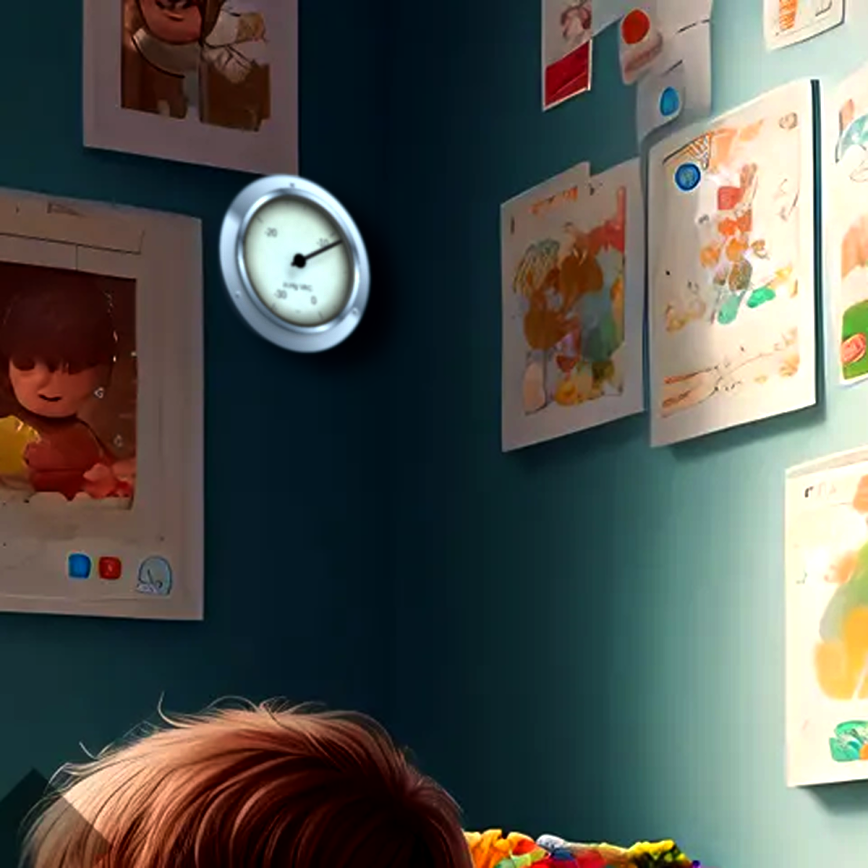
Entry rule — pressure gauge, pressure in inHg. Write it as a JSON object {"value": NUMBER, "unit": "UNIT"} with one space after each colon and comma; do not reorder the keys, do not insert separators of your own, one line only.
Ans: {"value": -9, "unit": "inHg"}
